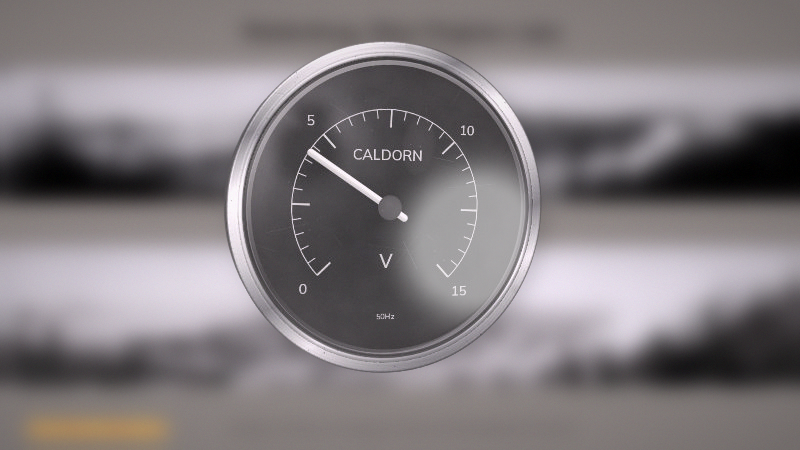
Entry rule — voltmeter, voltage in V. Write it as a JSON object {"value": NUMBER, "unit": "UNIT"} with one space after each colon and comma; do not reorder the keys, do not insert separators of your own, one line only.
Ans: {"value": 4.25, "unit": "V"}
